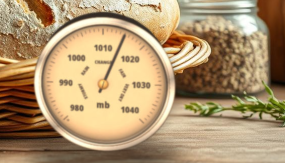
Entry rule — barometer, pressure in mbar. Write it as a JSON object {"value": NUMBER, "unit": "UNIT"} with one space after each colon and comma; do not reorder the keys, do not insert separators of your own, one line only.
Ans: {"value": 1015, "unit": "mbar"}
